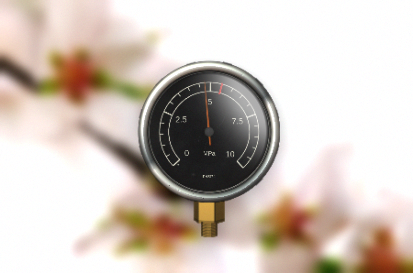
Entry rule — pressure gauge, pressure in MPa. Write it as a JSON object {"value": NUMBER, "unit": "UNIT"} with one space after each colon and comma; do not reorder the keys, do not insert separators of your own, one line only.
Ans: {"value": 4.75, "unit": "MPa"}
